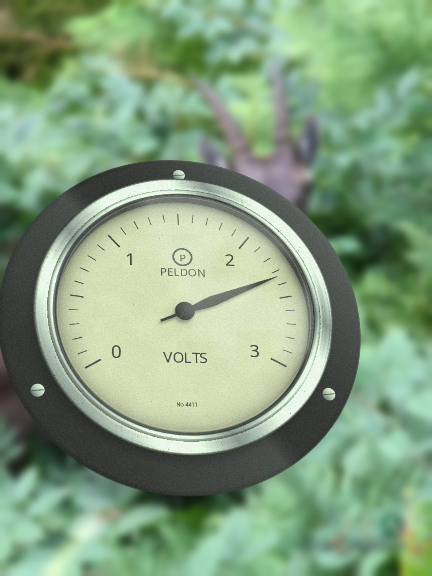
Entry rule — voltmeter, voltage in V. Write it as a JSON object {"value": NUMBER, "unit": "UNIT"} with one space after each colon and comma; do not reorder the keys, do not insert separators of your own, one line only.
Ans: {"value": 2.35, "unit": "V"}
